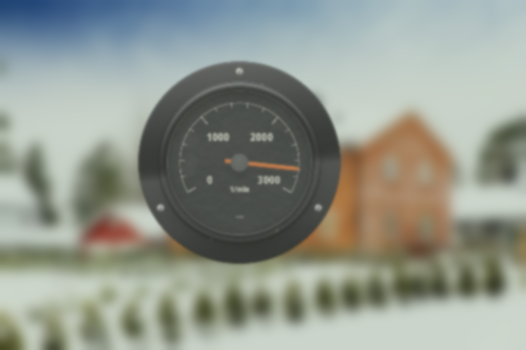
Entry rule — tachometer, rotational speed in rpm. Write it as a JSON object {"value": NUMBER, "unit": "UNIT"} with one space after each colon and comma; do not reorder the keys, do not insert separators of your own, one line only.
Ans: {"value": 2700, "unit": "rpm"}
